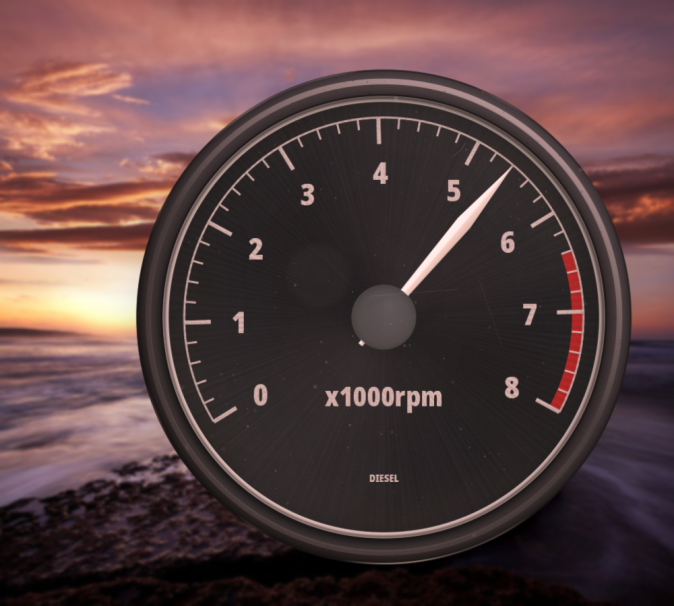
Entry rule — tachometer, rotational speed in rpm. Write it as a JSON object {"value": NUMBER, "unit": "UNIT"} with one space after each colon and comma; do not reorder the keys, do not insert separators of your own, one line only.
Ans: {"value": 5400, "unit": "rpm"}
